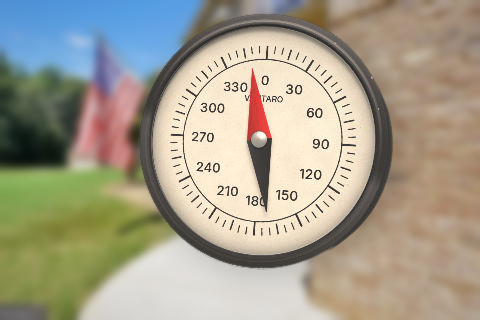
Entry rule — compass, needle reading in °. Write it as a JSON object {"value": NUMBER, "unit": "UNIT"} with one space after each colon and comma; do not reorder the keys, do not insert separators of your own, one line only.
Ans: {"value": 350, "unit": "°"}
